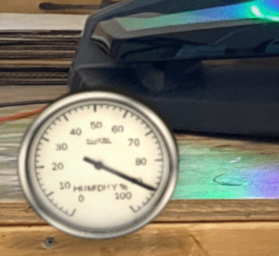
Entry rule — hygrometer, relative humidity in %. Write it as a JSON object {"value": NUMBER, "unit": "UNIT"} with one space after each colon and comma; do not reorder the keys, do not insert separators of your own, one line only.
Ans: {"value": 90, "unit": "%"}
